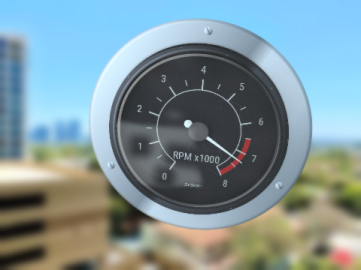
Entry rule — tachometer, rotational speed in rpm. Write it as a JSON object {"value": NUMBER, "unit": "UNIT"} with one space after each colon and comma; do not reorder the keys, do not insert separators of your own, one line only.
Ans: {"value": 7250, "unit": "rpm"}
